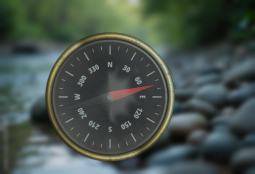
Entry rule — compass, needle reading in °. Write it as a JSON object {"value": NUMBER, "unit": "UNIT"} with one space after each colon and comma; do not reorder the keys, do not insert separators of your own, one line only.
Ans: {"value": 75, "unit": "°"}
